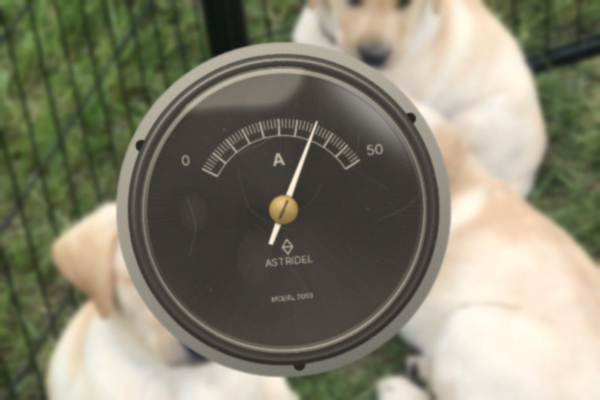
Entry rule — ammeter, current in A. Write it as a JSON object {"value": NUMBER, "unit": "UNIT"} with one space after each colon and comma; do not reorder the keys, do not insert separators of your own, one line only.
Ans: {"value": 35, "unit": "A"}
